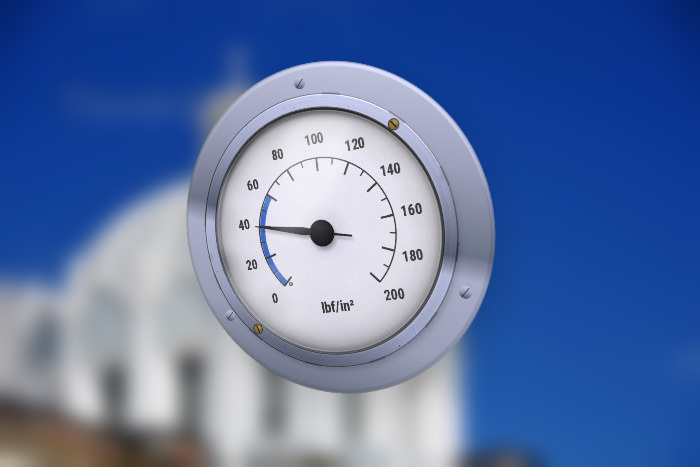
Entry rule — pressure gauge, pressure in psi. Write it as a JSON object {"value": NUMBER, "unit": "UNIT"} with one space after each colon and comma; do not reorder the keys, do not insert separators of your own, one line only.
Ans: {"value": 40, "unit": "psi"}
